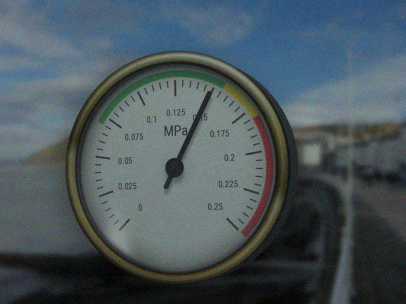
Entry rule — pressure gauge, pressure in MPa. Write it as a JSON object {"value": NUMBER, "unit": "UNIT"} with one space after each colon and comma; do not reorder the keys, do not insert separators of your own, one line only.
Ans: {"value": 0.15, "unit": "MPa"}
